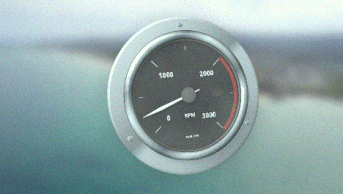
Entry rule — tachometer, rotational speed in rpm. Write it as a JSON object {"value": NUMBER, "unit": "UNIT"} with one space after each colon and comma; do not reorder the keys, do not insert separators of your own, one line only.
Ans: {"value": 250, "unit": "rpm"}
